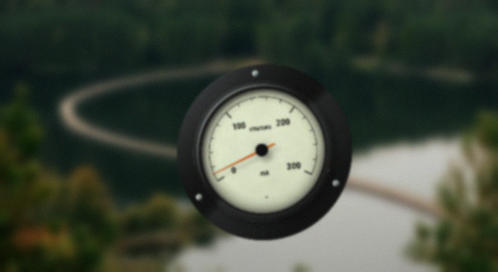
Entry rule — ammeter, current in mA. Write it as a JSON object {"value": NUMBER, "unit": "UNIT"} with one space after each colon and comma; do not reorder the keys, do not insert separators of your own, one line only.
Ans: {"value": 10, "unit": "mA"}
